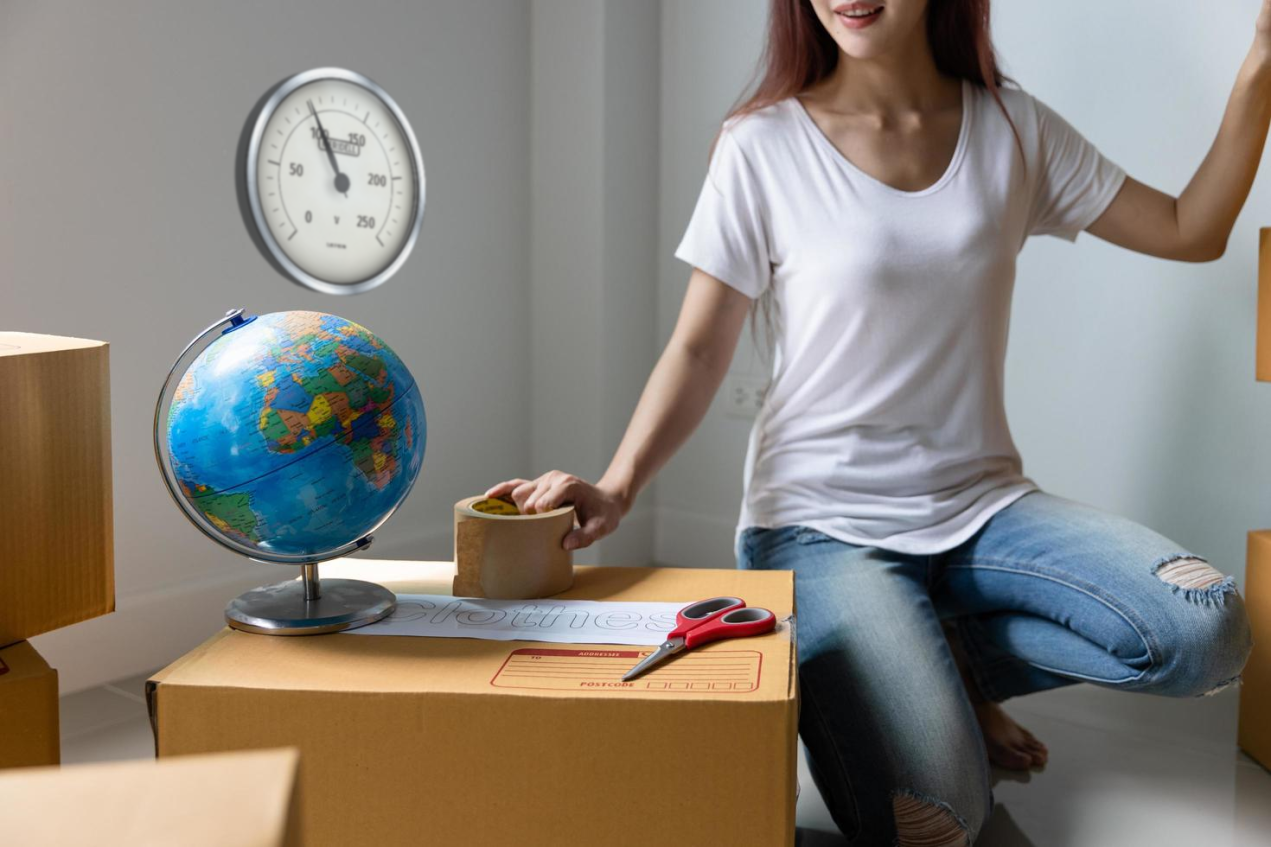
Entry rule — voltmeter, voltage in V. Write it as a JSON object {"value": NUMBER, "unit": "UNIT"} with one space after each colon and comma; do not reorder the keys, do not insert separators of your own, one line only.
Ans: {"value": 100, "unit": "V"}
